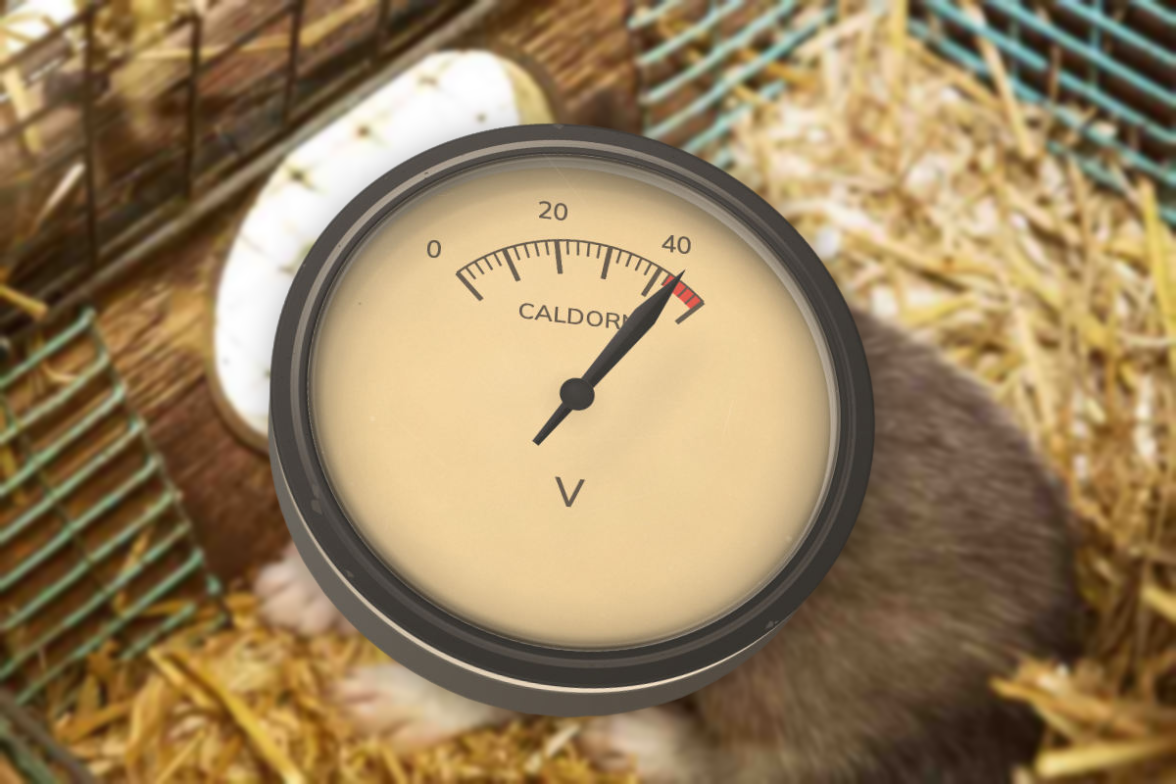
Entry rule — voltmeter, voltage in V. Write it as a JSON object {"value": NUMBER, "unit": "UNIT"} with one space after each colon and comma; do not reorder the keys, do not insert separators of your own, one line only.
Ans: {"value": 44, "unit": "V"}
